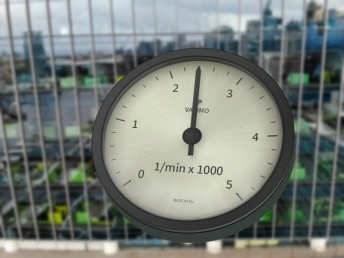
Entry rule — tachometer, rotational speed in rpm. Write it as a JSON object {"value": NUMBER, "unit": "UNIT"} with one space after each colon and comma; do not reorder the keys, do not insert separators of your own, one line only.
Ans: {"value": 2400, "unit": "rpm"}
